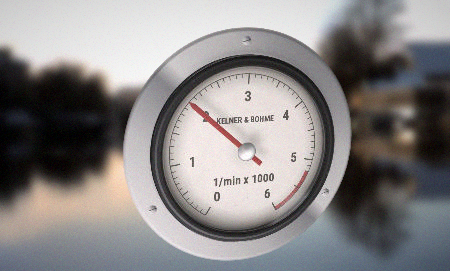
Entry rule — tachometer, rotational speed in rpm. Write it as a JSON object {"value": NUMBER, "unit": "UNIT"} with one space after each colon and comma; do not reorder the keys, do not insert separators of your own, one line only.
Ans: {"value": 2000, "unit": "rpm"}
